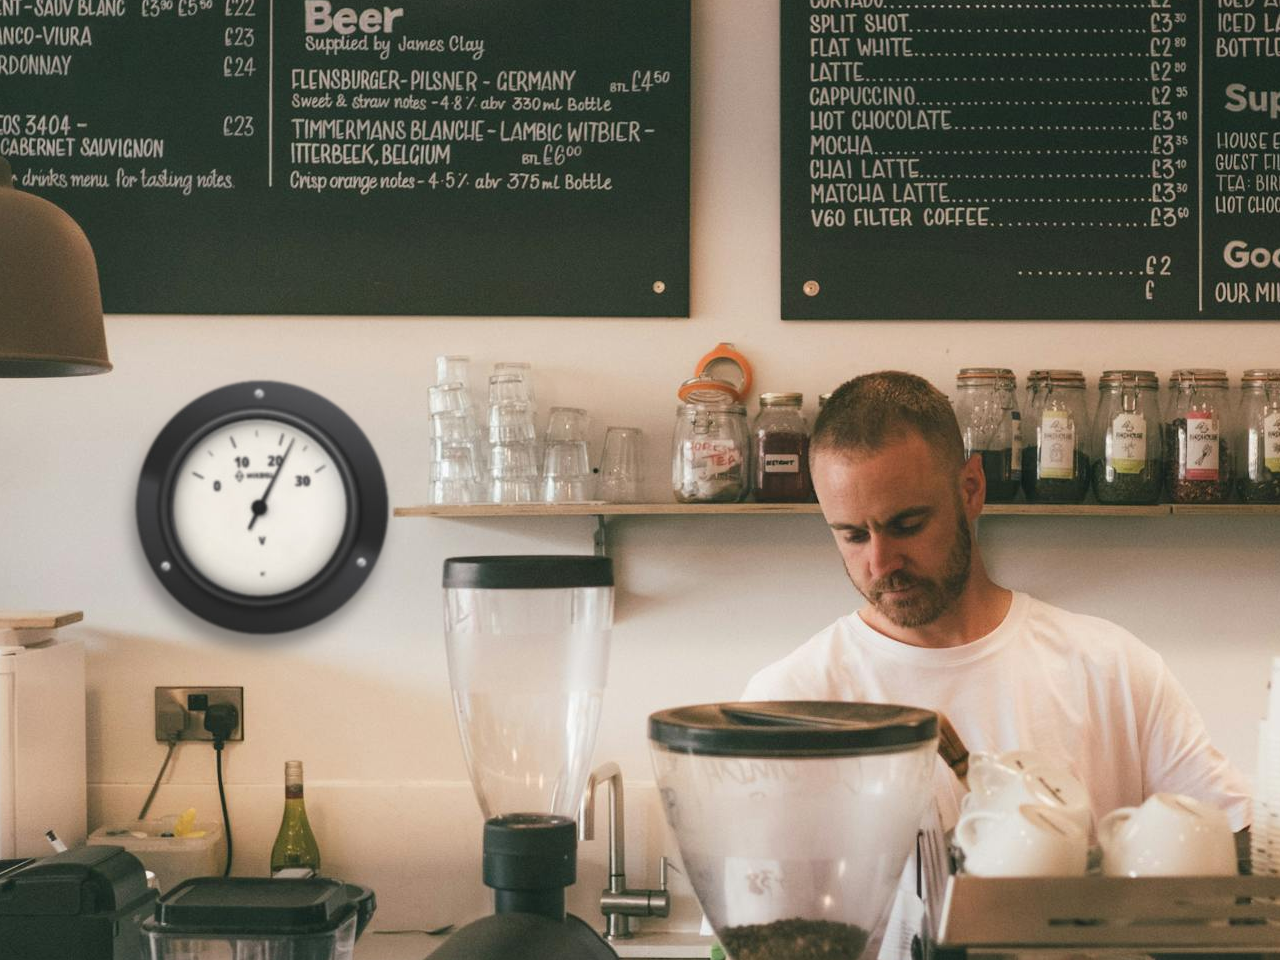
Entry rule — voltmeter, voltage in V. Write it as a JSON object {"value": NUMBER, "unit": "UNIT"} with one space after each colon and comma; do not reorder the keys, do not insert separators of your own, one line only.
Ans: {"value": 22.5, "unit": "V"}
